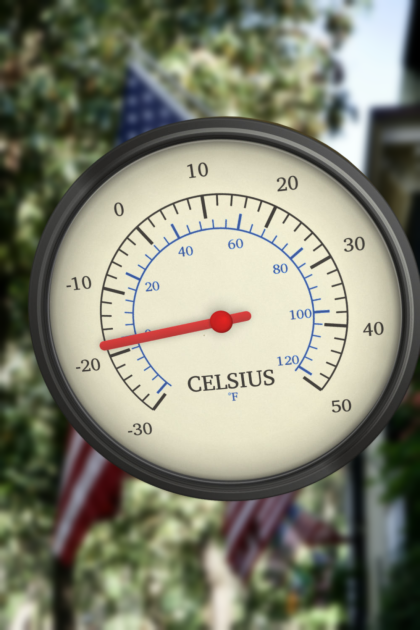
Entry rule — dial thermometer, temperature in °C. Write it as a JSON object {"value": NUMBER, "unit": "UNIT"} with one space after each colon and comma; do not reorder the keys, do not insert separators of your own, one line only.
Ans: {"value": -18, "unit": "°C"}
